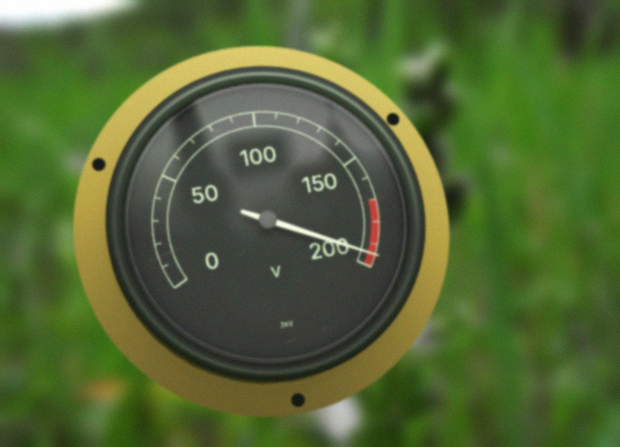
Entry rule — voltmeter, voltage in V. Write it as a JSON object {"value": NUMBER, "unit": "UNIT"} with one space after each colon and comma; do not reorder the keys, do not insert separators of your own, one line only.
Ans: {"value": 195, "unit": "V"}
